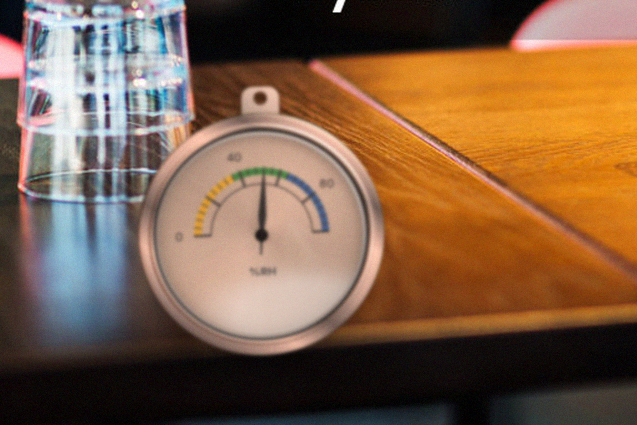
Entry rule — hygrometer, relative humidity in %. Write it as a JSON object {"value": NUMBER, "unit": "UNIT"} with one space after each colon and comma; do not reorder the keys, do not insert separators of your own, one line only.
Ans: {"value": 52, "unit": "%"}
